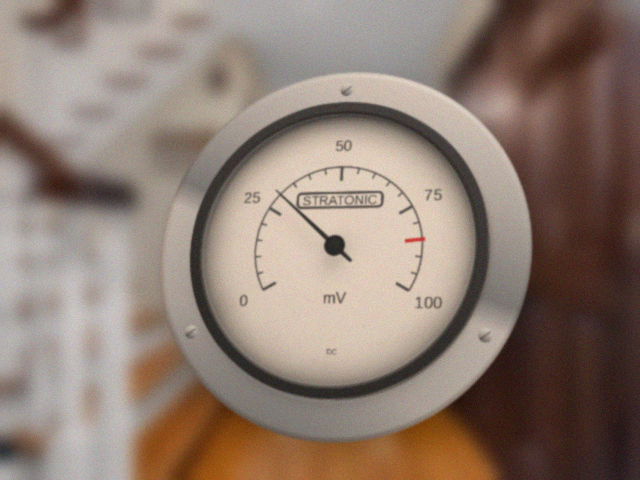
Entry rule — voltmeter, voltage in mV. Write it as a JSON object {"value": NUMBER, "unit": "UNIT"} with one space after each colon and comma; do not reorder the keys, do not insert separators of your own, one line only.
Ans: {"value": 30, "unit": "mV"}
